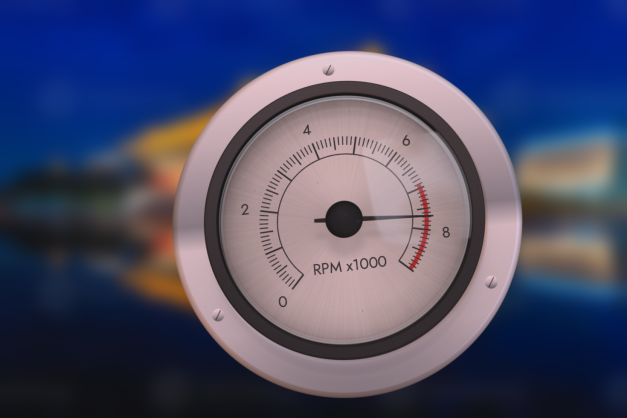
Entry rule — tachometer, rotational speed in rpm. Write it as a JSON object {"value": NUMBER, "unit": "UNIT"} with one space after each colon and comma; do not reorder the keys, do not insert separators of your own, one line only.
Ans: {"value": 7700, "unit": "rpm"}
